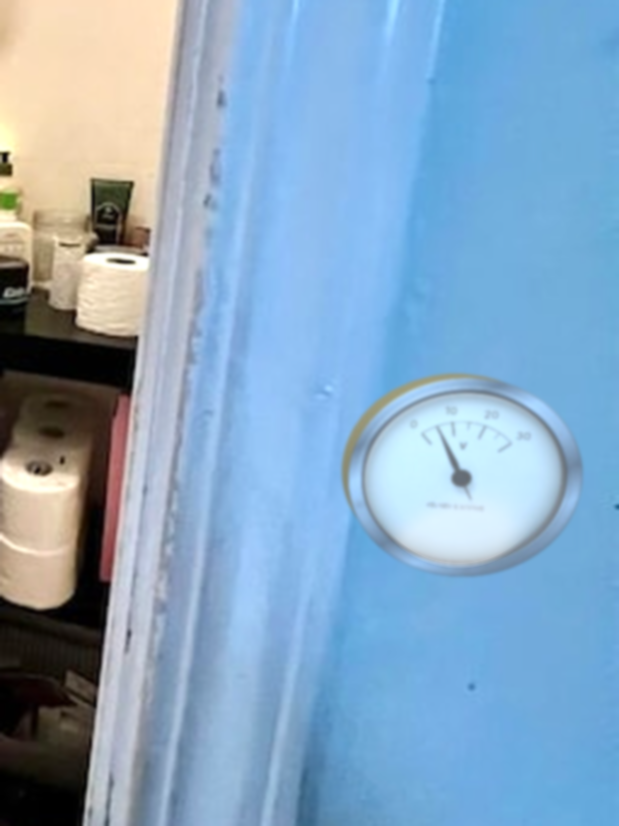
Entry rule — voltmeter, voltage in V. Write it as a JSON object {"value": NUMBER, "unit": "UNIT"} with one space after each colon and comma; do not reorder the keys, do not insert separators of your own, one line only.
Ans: {"value": 5, "unit": "V"}
